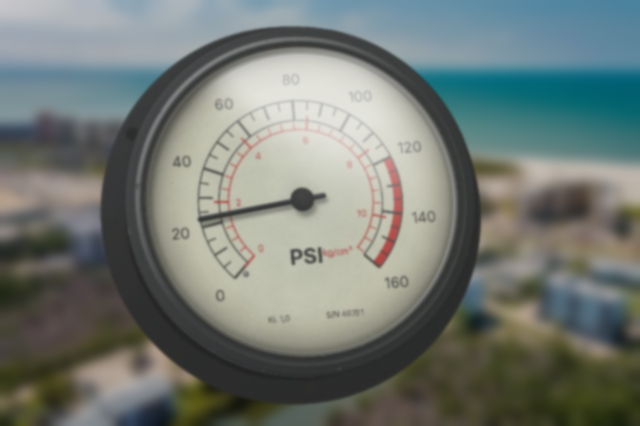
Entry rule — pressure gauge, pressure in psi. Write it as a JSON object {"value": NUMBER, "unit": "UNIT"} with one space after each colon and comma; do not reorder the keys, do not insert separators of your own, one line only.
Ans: {"value": 22.5, "unit": "psi"}
